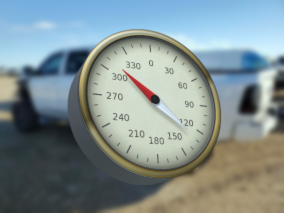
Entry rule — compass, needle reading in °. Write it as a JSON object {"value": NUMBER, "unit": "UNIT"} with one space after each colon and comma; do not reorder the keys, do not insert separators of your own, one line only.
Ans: {"value": 310, "unit": "°"}
